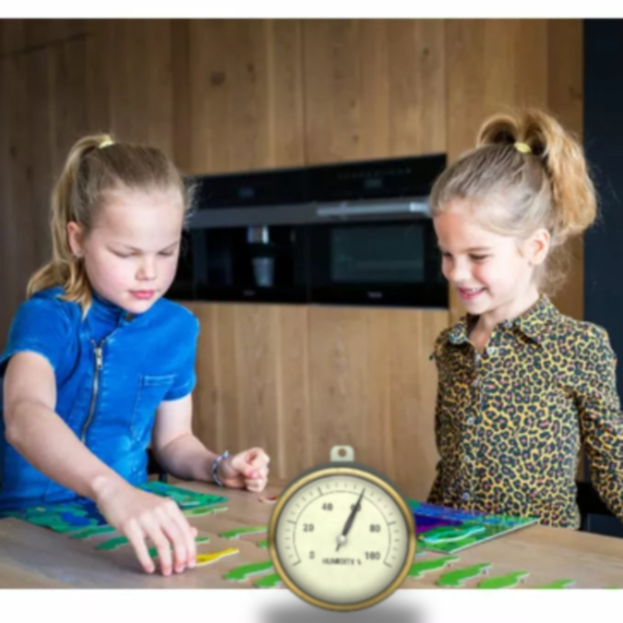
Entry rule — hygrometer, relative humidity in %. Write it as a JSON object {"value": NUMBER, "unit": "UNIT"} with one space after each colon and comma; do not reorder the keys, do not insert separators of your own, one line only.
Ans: {"value": 60, "unit": "%"}
